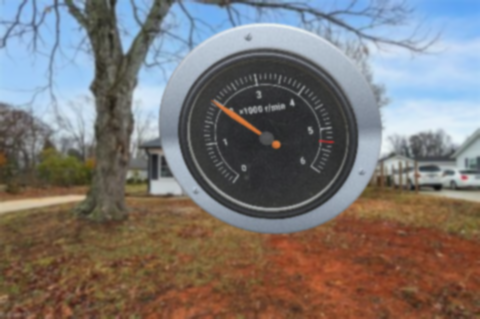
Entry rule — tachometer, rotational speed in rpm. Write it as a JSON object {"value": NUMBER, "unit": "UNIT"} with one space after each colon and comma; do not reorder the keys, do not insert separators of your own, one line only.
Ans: {"value": 2000, "unit": "rpm"}
